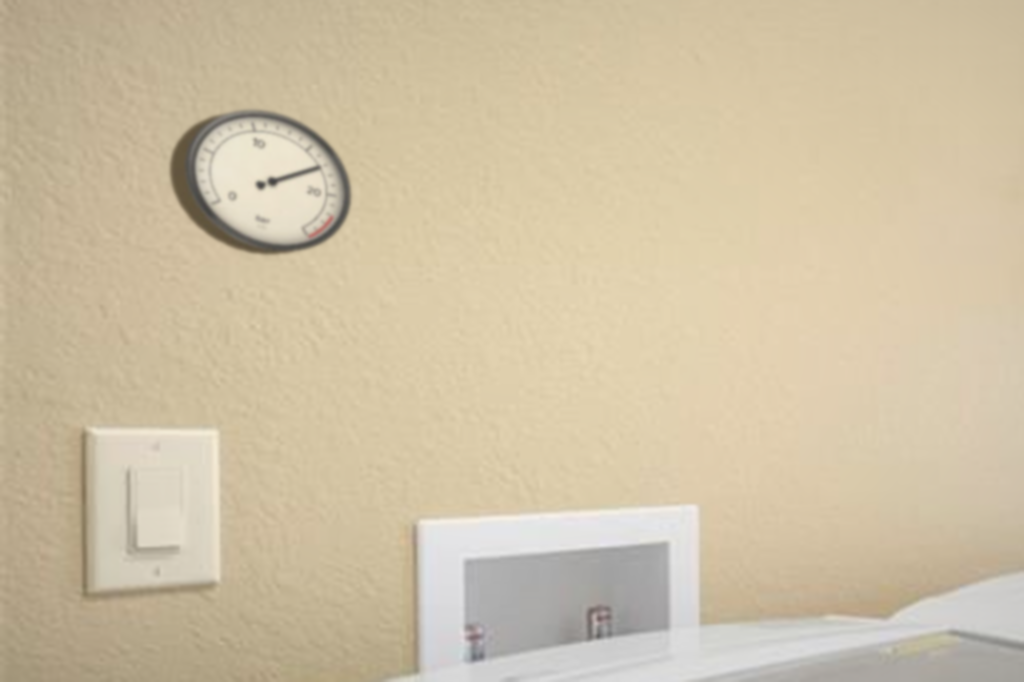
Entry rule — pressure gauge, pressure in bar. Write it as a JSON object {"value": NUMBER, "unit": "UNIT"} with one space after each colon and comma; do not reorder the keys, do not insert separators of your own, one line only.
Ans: {"value": 17, "unit": "bar"}
